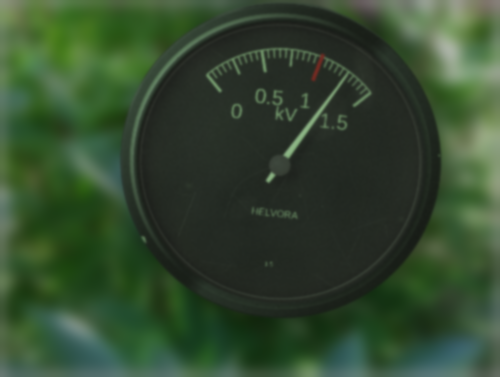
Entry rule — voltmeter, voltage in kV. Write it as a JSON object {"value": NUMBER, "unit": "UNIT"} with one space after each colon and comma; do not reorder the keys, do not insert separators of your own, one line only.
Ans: {"value": 1.25, "unit": "kV"}
